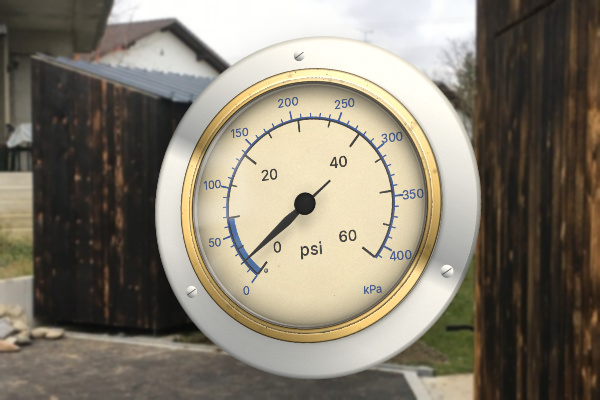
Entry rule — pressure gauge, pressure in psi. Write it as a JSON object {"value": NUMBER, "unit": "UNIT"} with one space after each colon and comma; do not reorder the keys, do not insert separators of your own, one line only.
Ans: {"value": 2.5, "unit": "psi"}
